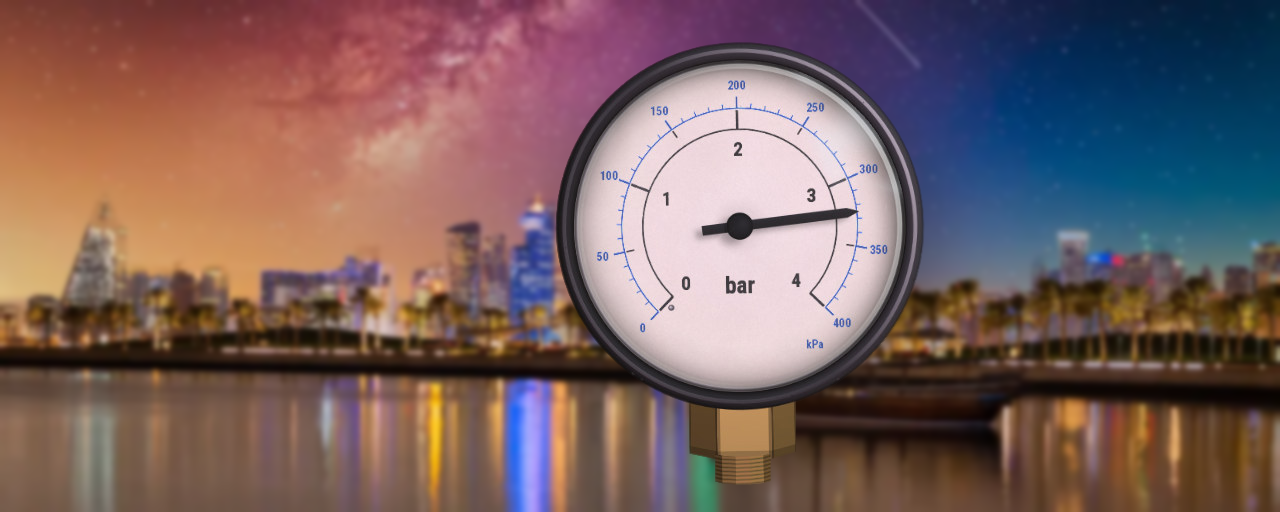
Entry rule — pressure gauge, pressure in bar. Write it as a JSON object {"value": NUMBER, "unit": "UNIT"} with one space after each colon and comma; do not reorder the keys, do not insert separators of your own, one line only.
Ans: {"value": 3.25, "unit": "bar"}
